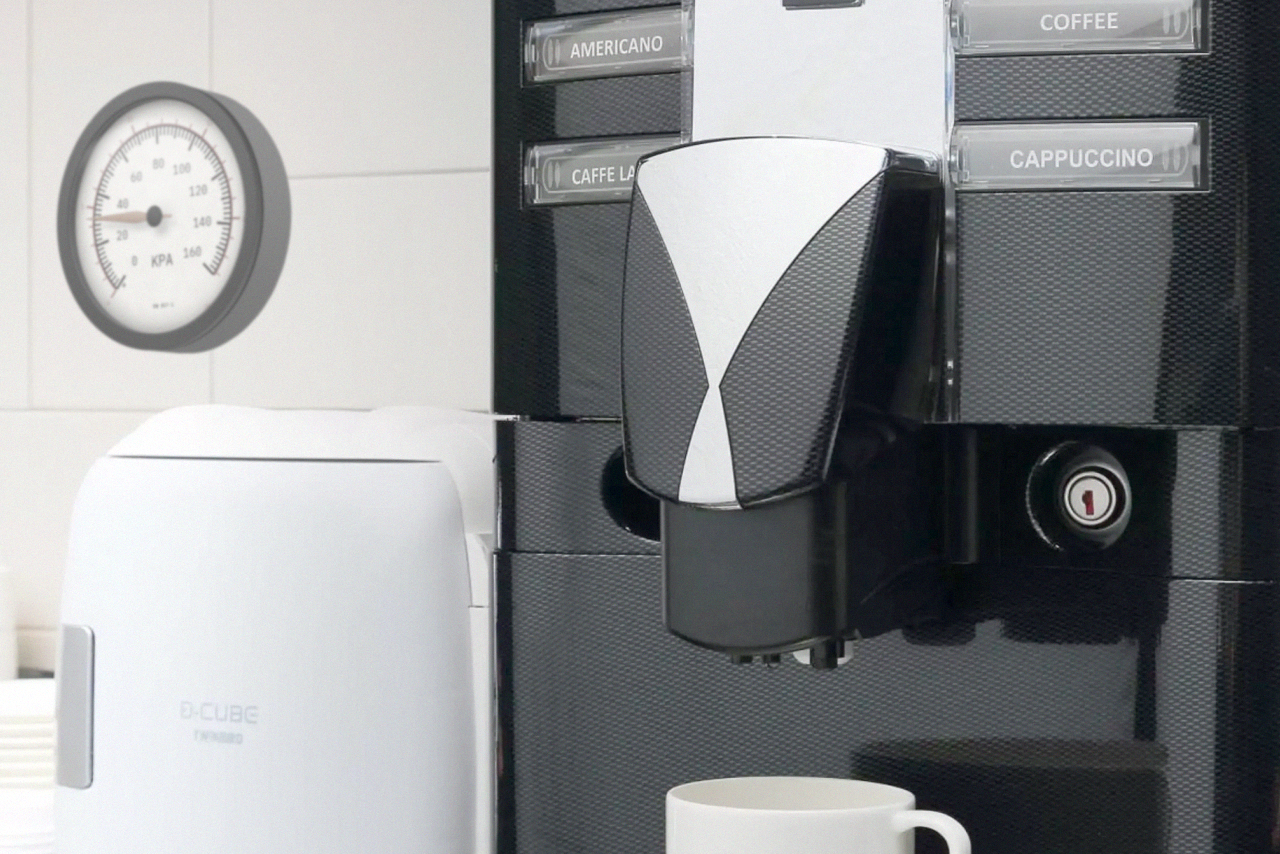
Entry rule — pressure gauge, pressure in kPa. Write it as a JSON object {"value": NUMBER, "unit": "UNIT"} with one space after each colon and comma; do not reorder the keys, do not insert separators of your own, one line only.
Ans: {"value": 30, "unit": "kPa"}
